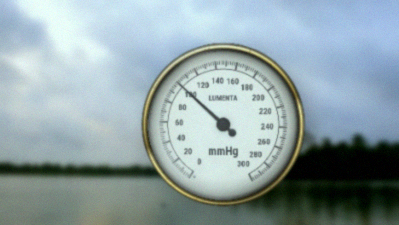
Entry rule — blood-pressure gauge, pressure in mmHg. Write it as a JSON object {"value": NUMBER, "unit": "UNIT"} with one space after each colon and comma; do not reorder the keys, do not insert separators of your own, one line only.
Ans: {"value": 100, "unit": "mmHg"}
